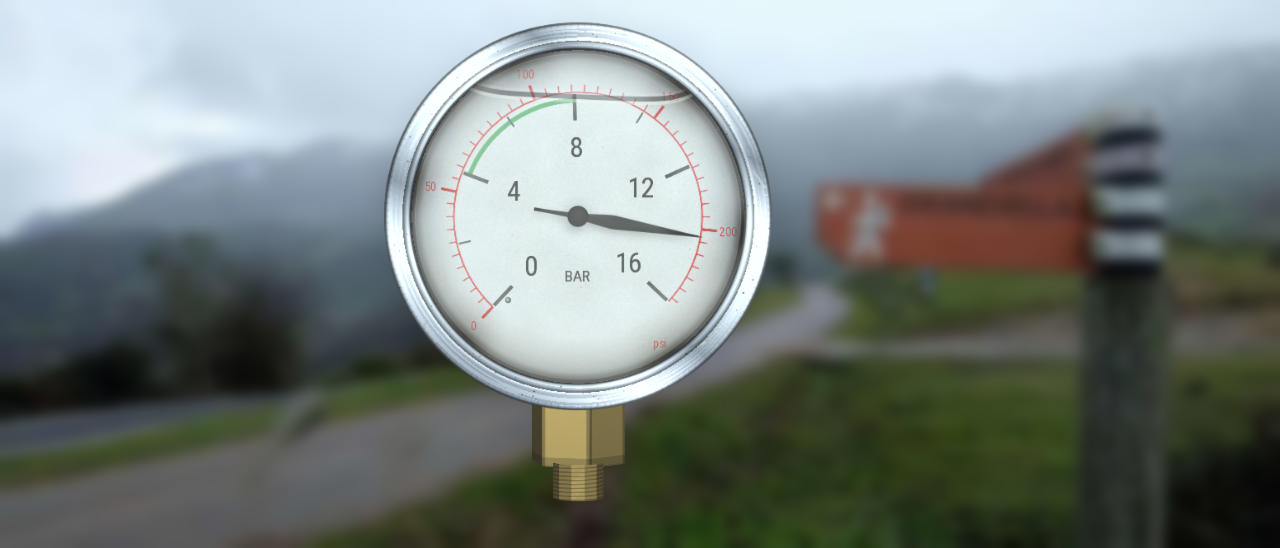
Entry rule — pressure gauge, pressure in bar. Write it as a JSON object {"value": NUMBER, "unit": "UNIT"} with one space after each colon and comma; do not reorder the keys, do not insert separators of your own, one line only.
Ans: {"value": 14, "unit": "bar"}
